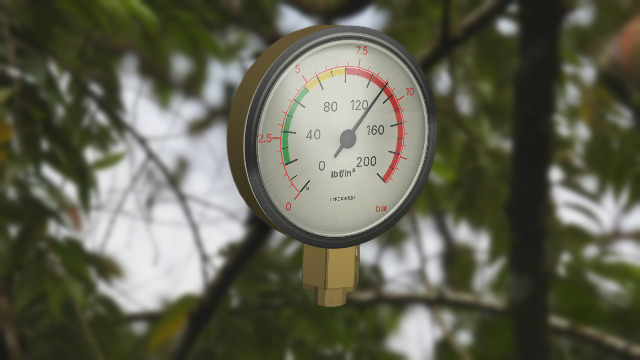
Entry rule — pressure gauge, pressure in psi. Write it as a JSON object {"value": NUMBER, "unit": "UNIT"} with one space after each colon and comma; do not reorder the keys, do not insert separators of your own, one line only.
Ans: {"value": 130, "unit": "psi"}
